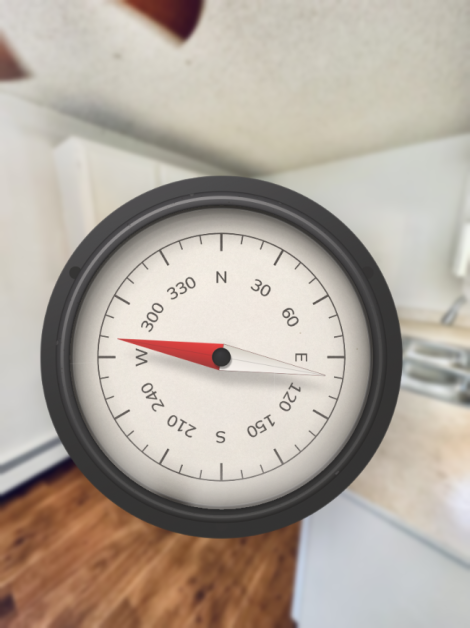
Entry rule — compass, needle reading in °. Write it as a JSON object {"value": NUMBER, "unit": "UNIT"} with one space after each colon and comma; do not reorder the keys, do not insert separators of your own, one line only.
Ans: {"value": 280, "unit": "°"}
